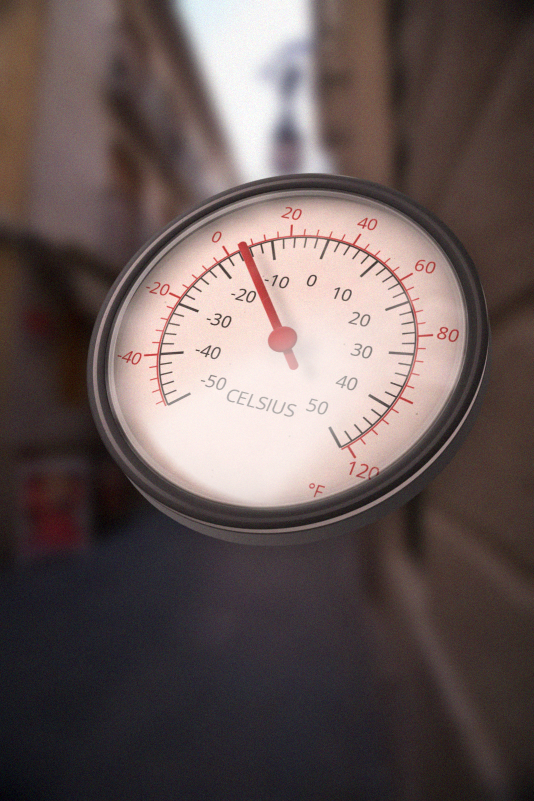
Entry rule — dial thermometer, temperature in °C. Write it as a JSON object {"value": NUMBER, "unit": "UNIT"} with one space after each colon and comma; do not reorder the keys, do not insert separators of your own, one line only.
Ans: {"value": -15, "unit": "°C"}
